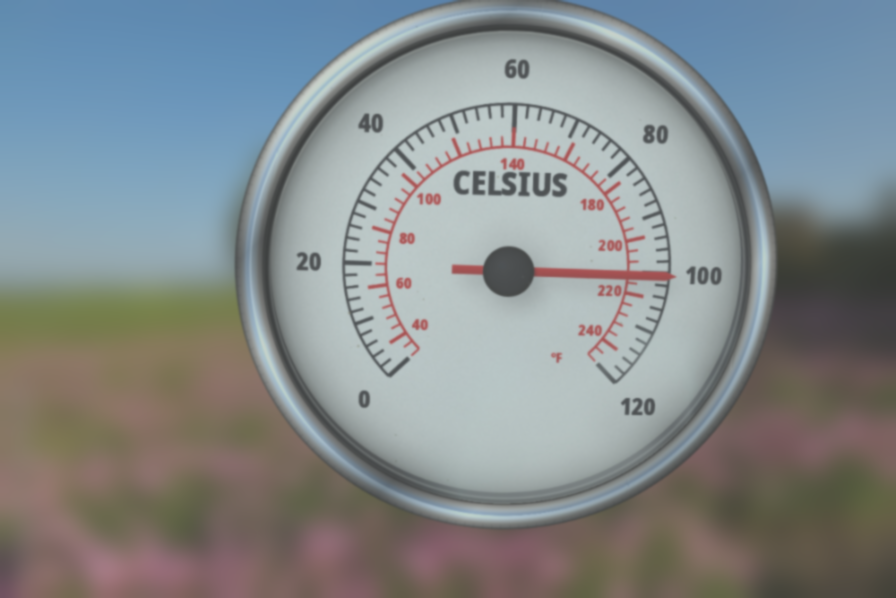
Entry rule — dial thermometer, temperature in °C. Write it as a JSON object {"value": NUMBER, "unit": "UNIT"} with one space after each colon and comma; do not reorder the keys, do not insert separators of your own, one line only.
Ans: {"value": 100, "unit": "°C"}
